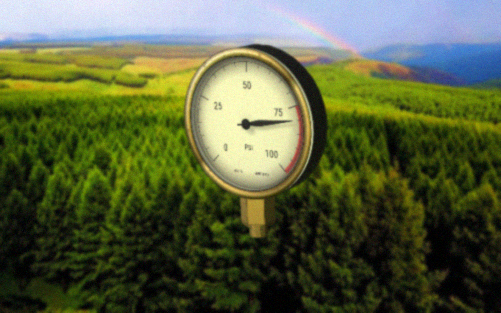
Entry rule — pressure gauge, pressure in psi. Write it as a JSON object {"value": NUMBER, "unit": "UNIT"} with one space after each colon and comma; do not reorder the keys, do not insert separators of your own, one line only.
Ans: {"value": 80, "unit": "psi"}
